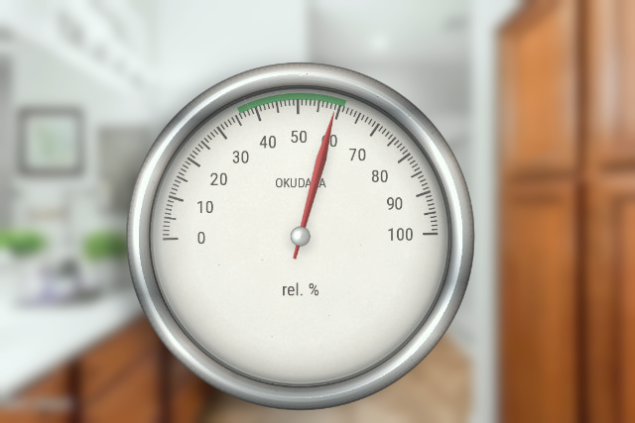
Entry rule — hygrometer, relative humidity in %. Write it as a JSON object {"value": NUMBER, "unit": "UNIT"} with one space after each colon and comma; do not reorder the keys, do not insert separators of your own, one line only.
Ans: {"value": 59, "unit": "%"}
